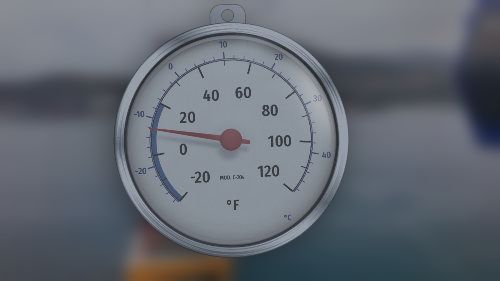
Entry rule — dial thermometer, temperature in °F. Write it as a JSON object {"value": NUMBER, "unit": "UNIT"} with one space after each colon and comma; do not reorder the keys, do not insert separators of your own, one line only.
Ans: {"value": 10, "unit": "°F"}
